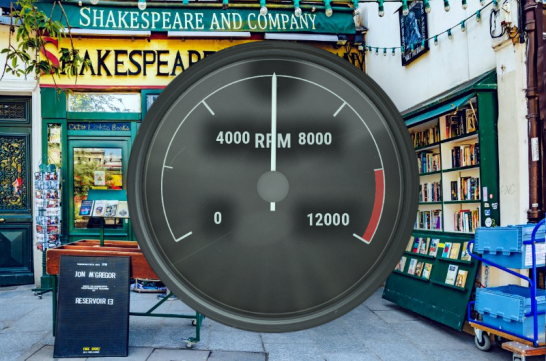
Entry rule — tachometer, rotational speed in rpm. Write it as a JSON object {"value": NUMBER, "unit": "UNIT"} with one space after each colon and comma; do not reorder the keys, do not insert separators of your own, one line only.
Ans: {"value": 6000, "unit": "rpm"}
